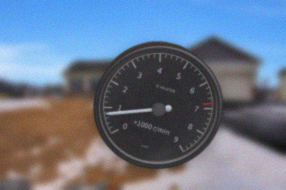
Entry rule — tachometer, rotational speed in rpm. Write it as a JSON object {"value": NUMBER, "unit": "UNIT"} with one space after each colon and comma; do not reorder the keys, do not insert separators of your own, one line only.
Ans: {"value": 800, "unit": "rpm"}
